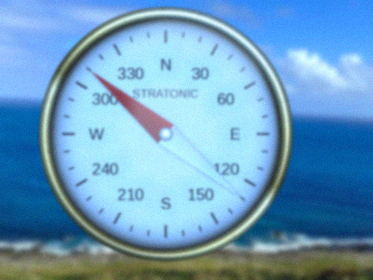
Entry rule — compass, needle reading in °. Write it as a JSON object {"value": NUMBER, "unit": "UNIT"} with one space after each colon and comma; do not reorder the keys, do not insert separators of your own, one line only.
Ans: {"value": 310, "unit": "°"}
